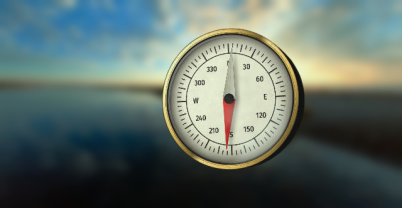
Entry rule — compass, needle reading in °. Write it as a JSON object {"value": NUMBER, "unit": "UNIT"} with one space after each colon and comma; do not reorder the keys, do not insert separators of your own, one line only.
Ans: {"value": 185, "unit": "°"}
